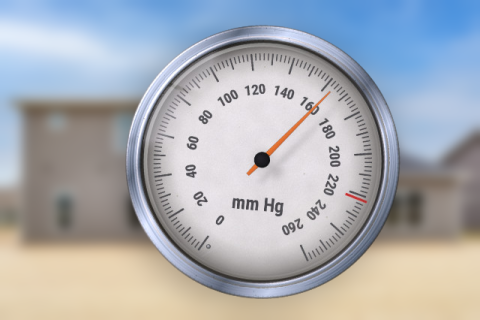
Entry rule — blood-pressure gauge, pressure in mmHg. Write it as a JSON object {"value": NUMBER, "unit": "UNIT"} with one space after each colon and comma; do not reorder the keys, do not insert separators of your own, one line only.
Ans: {"value": 164, "unit": "mmHg"}
